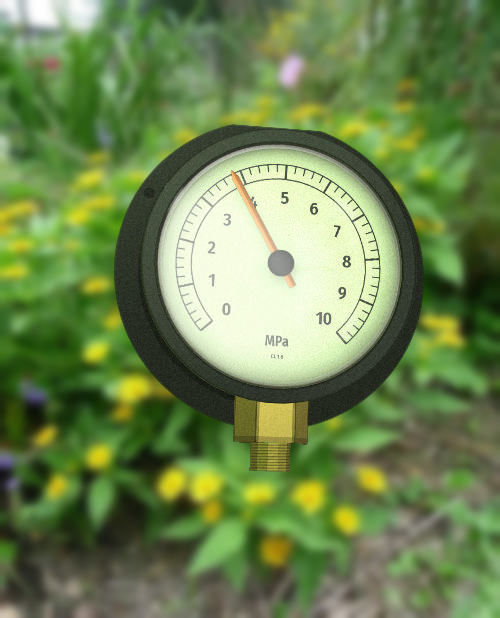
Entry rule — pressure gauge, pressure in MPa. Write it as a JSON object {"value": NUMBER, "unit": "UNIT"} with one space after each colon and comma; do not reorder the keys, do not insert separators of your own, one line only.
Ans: {"value": 3.8, "unit": "MPa"}
